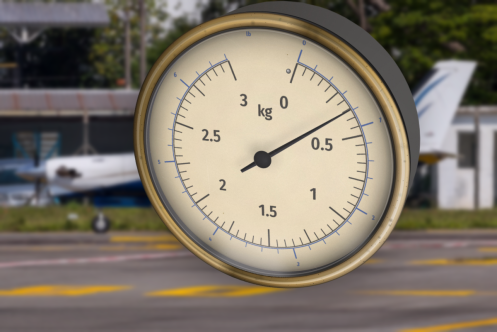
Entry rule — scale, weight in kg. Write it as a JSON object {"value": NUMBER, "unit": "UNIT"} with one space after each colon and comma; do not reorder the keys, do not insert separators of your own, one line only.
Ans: {"value": 0.35, "unit": "kg"}
